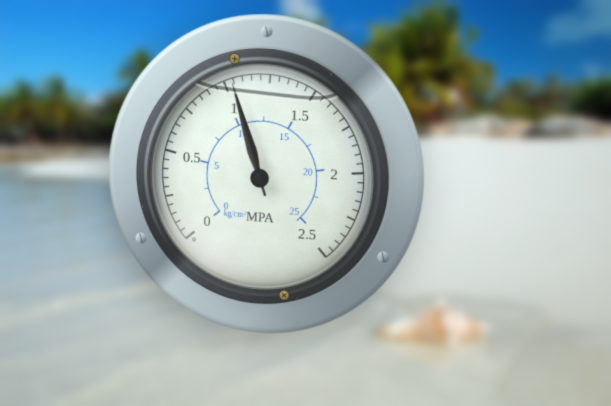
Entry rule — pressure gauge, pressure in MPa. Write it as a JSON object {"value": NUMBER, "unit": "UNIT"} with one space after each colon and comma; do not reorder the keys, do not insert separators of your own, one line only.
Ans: {"value": 1.05, "unit": "MPa"}
